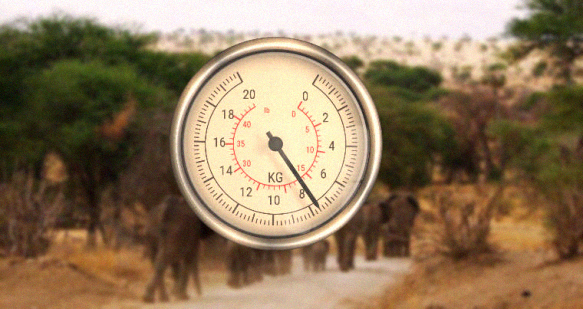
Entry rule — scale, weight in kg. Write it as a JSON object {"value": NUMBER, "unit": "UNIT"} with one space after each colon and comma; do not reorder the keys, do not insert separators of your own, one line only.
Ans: {"value": 7.6, "unit": "kg"}
